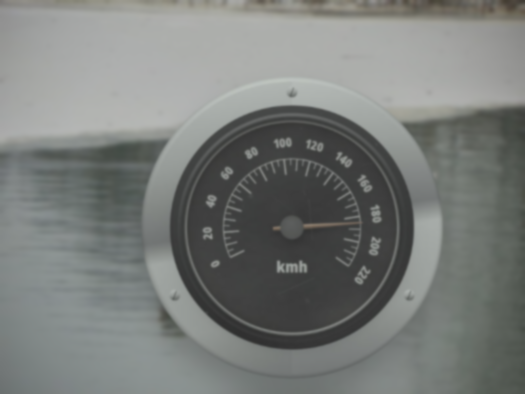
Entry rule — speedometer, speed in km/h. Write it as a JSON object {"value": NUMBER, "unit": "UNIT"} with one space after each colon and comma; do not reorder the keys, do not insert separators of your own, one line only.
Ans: {"value": 185, "unit": "km/h"}
